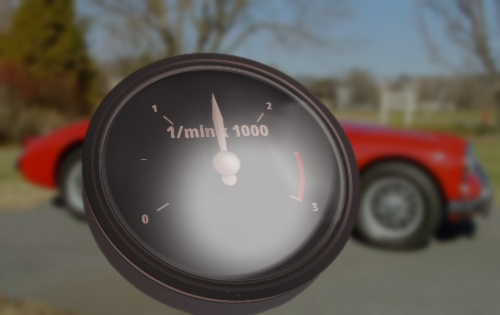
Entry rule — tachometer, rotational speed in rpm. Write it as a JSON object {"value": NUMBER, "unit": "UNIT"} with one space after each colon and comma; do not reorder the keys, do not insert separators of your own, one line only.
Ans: {"value": 1500, "unit": "rpm"}
